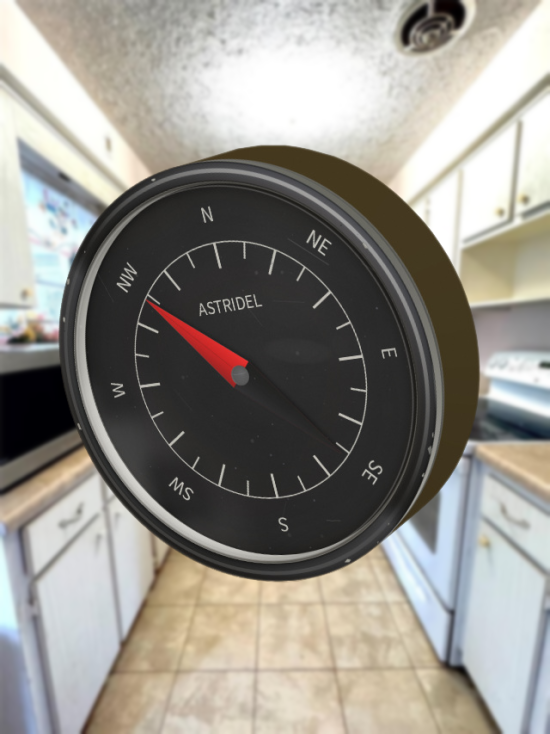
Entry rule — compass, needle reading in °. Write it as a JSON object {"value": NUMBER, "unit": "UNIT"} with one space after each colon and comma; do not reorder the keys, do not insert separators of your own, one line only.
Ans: {"value": 315, "unit": "°"}
